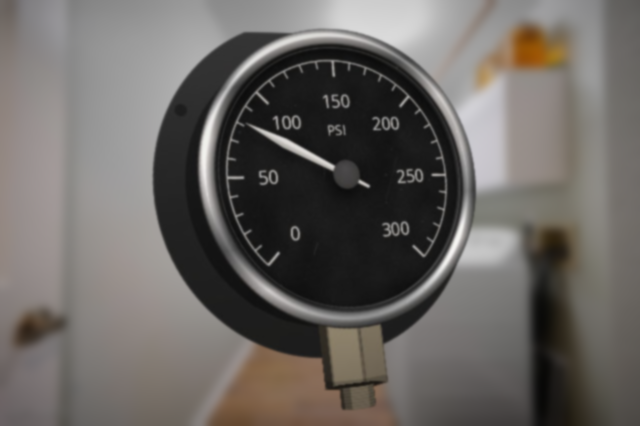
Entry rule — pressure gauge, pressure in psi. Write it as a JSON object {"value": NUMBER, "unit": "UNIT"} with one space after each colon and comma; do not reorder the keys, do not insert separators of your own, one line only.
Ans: {"value": 80, "unit": "psi"}
